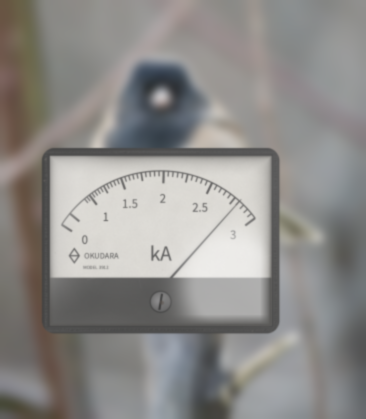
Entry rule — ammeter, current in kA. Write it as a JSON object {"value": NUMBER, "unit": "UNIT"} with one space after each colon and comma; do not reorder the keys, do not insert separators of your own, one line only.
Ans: {"value": 2.8, "unit": "kA"}
